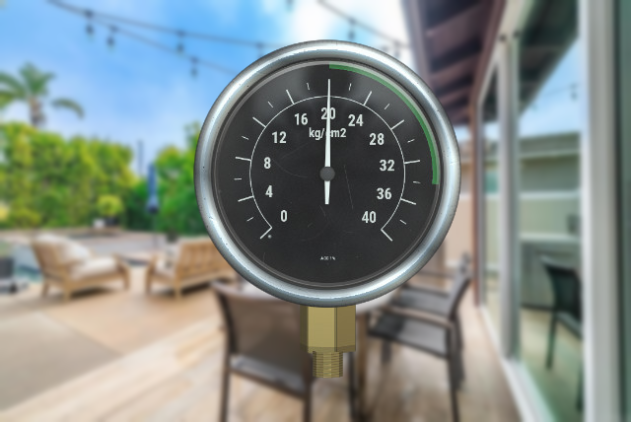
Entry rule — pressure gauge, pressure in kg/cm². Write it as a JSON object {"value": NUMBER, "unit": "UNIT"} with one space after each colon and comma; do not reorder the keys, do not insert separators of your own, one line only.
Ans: {"value": 20, "unit": "kg/cm²"}
